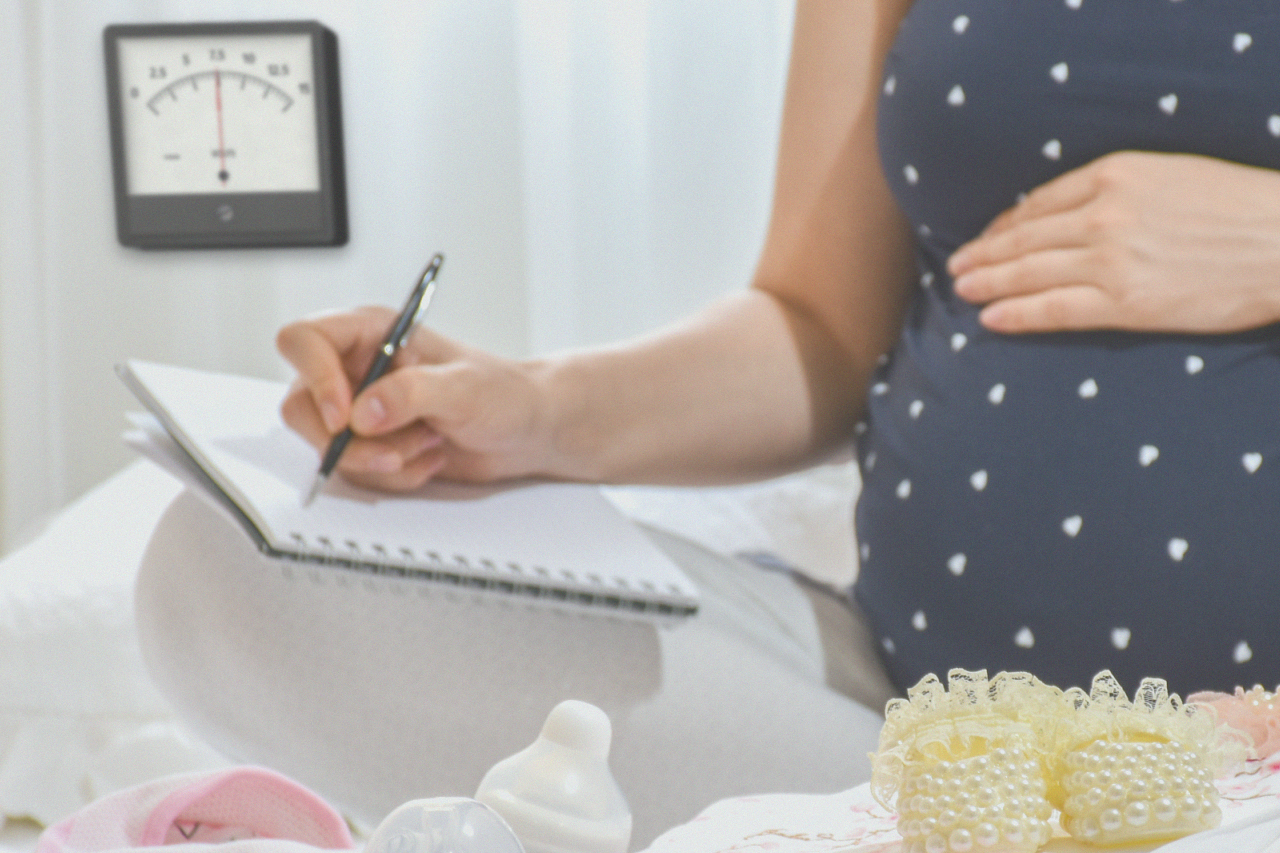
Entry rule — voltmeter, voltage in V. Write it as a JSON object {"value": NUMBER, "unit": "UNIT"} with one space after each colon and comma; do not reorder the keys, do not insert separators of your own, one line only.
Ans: {"value": 7.5, "unit": "V"}
